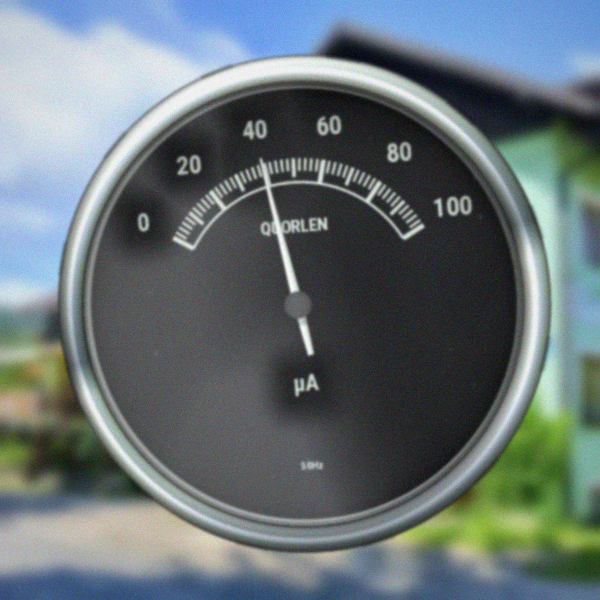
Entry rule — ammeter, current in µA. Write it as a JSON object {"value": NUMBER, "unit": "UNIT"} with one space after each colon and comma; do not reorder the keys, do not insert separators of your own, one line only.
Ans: {"value": 40, "unit": "µA"}
